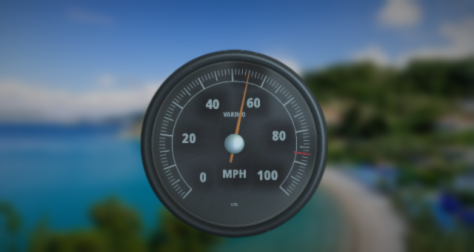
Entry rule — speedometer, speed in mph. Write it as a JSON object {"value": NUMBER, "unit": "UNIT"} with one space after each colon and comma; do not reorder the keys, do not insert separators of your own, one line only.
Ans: {"value": 55, "unit": "mph"}
